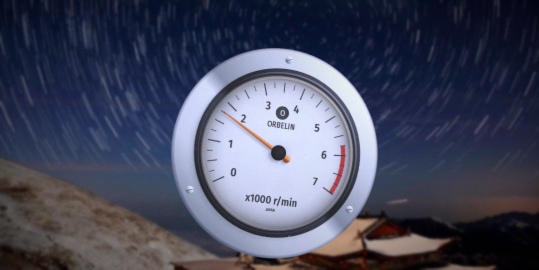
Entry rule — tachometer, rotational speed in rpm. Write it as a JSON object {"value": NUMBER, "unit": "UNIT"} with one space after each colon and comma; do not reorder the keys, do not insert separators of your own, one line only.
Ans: {"value": 1750, "unit": "rpm"}
